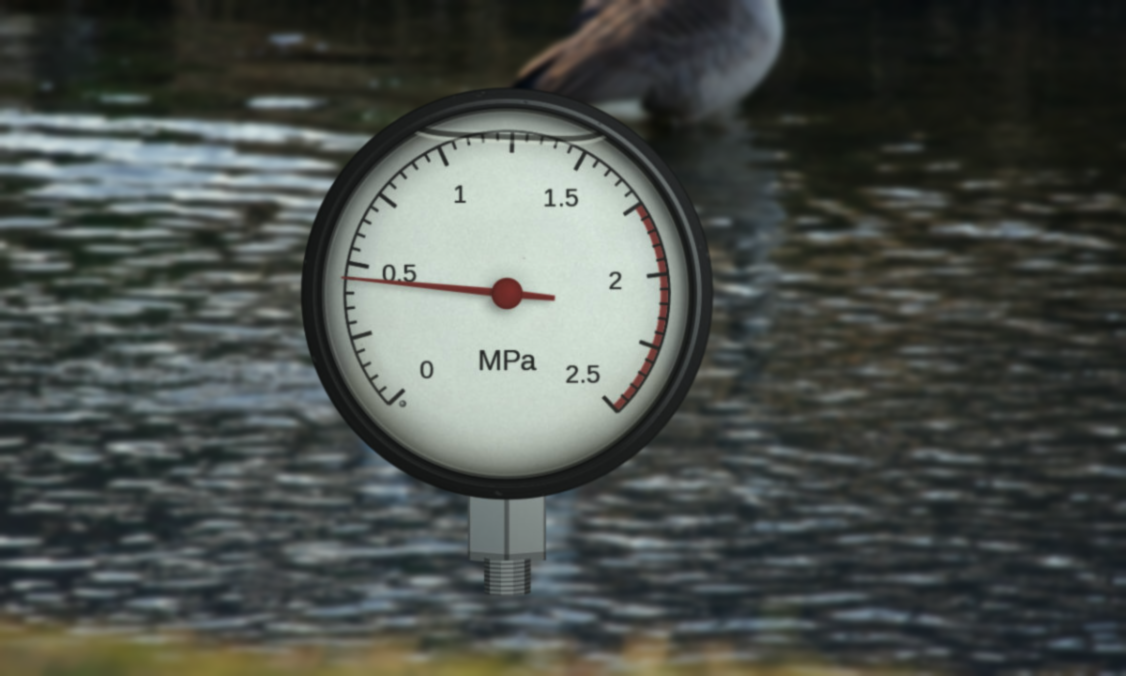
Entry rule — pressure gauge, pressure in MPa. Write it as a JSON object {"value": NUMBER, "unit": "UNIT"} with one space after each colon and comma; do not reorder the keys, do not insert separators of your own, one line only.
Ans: {"value": 0.45, "unit": "MPa"}
